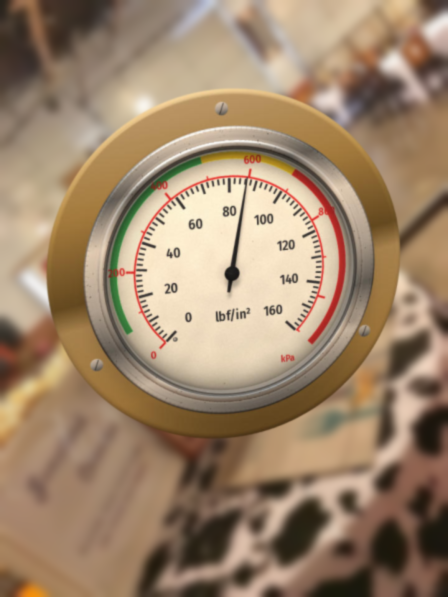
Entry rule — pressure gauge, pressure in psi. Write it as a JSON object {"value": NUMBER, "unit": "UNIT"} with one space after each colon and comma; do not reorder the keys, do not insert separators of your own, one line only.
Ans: {"value": 86, "unit": "psi"}
